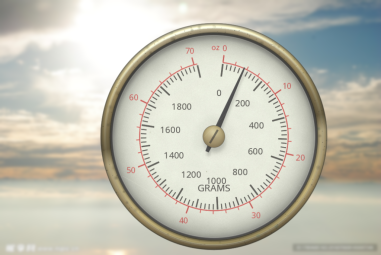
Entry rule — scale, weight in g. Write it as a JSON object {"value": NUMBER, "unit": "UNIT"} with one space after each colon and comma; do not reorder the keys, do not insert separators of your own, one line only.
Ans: {"value": 100, "unit": "g"}
